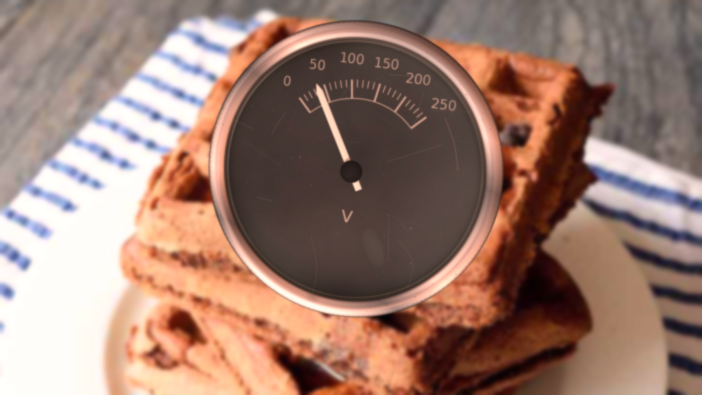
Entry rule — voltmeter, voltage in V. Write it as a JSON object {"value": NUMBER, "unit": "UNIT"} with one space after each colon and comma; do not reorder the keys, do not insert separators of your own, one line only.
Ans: {"value": 40, "unit": "V"}
